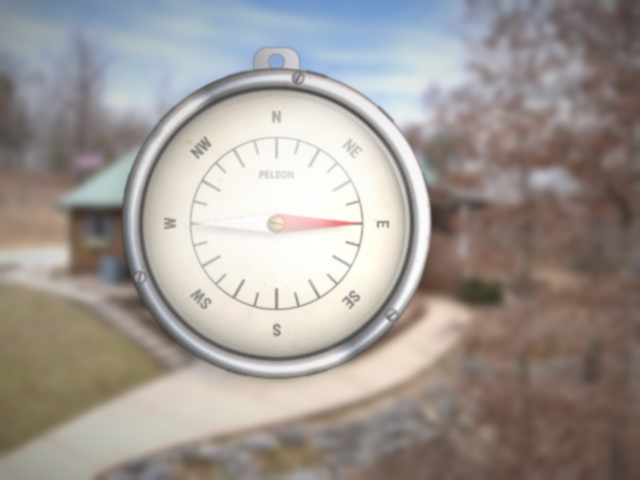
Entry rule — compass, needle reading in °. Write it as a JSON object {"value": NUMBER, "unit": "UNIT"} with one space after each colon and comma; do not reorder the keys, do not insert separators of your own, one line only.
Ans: {"value": 90, "unit": "°"}
